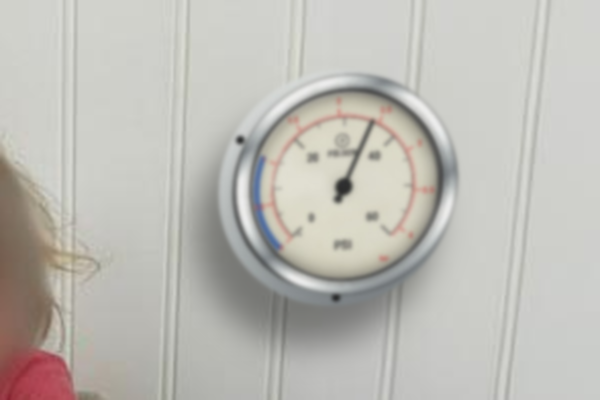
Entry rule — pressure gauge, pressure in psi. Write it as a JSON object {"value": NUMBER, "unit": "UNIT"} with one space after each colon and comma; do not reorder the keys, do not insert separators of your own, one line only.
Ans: {"value": 35, "unit": "psi"}
